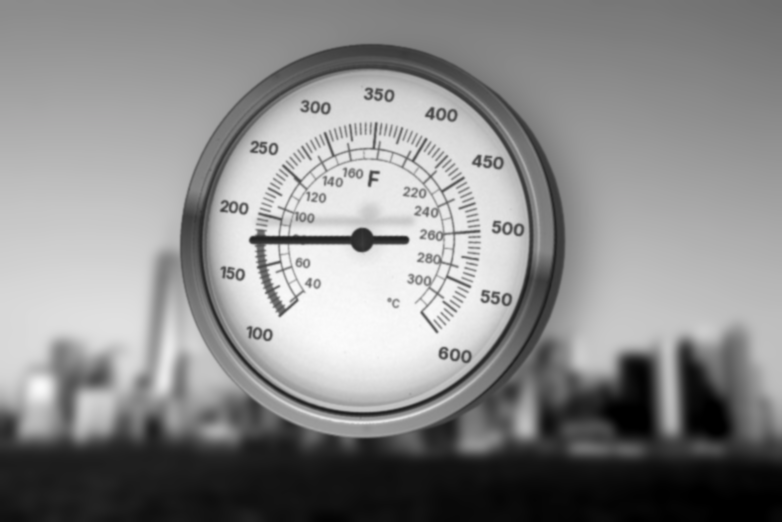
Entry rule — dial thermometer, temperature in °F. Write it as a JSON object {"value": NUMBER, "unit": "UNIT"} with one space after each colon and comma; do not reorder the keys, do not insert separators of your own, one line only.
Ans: {"value": 175, "unit": "°F"}
